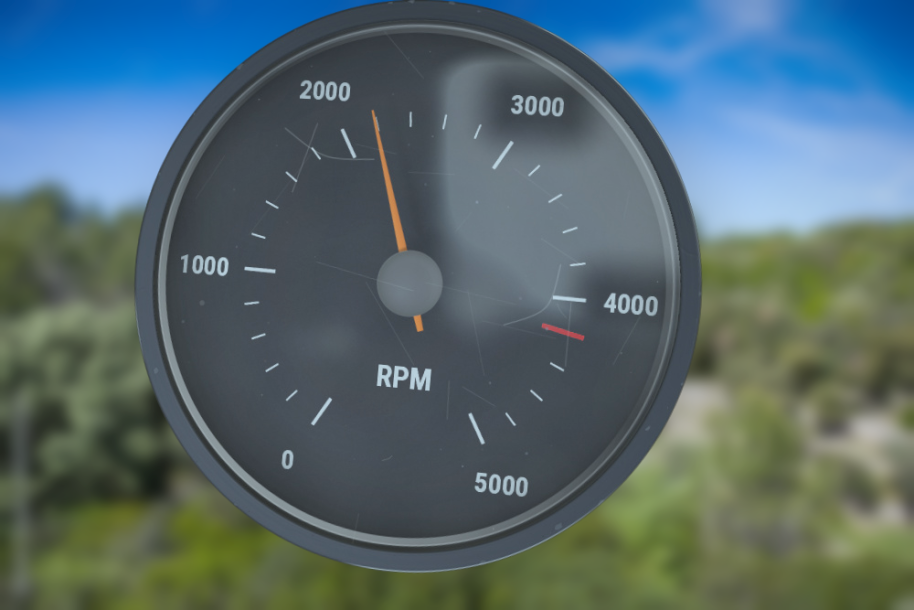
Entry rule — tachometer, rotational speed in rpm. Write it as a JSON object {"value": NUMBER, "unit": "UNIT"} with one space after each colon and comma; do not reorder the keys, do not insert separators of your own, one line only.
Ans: {"value": 2200, "unit": "rpm"}
